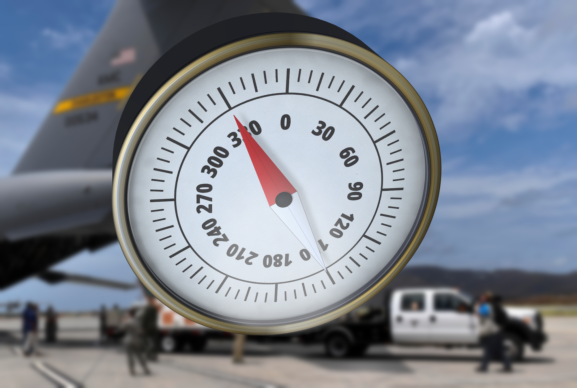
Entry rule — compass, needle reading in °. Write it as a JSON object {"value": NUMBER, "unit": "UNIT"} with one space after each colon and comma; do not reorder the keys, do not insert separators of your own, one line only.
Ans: {"value": 330, "unit": "°"}
